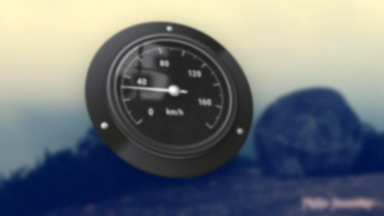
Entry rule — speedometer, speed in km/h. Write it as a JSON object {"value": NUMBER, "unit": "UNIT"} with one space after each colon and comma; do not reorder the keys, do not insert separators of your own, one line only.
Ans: {"value": 30, "unit": "km/h"}
